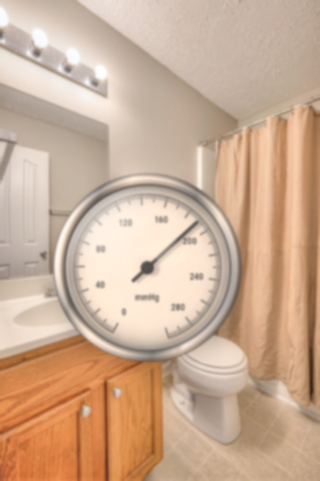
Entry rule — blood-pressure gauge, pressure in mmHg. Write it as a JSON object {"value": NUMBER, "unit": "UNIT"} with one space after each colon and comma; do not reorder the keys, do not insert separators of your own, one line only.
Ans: {"value": 190, "unit": "mmHg"}
